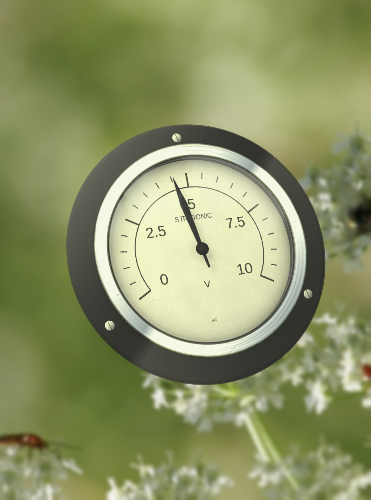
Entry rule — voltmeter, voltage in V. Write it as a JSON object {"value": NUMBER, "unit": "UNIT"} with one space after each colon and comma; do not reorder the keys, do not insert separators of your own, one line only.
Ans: {"value": 4.5, "unit": "V"}
